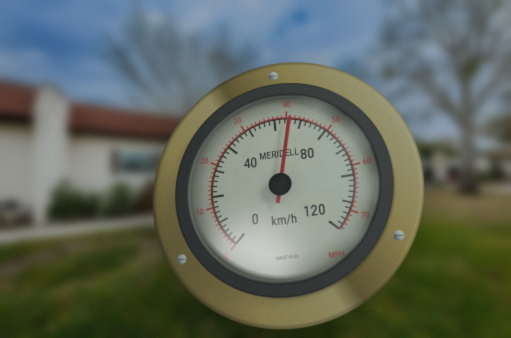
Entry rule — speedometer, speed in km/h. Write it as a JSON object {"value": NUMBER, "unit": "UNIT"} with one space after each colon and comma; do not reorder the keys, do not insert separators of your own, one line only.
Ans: {"value": 66, "unit": "km/h"}
